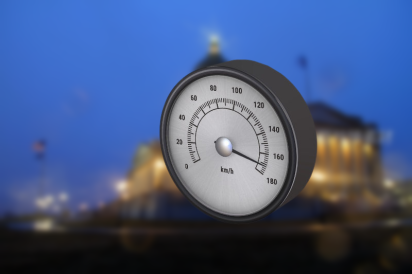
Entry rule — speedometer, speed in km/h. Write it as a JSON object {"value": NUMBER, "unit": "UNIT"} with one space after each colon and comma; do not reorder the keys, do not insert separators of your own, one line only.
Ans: {"value": 170, "unit": "km/h"}
